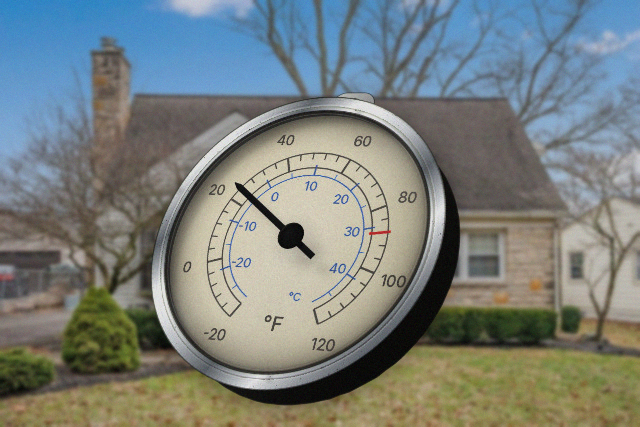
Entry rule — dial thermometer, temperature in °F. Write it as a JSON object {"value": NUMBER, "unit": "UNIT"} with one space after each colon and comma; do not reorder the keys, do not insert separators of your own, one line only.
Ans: {"value": 24, "unit": "°F"}
